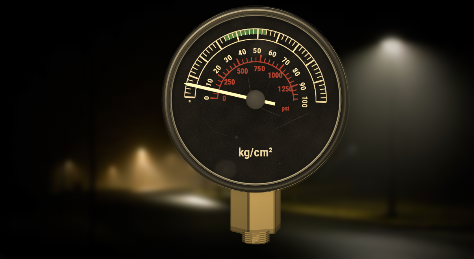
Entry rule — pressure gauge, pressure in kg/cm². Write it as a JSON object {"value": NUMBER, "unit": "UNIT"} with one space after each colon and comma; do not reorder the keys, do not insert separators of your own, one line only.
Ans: {"value": 6, "unit": "kg/cm²"}
